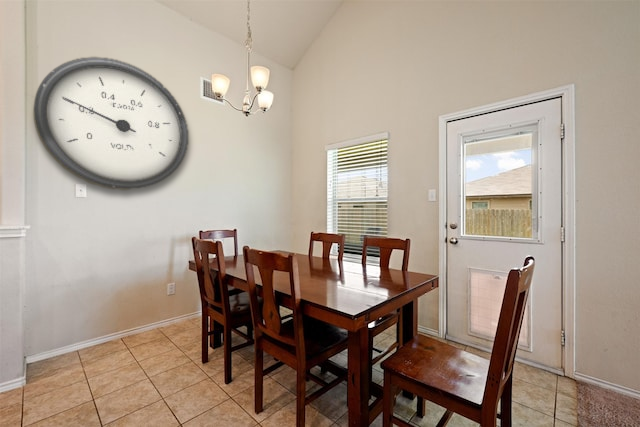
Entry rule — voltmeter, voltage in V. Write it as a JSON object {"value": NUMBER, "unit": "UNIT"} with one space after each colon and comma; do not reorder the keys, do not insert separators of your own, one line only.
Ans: {"value": 0.2, "unit": "V"}
